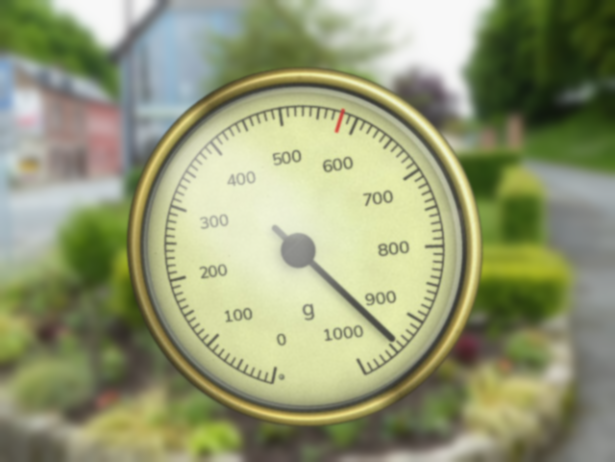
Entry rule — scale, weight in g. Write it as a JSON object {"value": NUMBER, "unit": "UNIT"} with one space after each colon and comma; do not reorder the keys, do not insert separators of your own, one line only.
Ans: {"value": 940, "unit": "g"}
